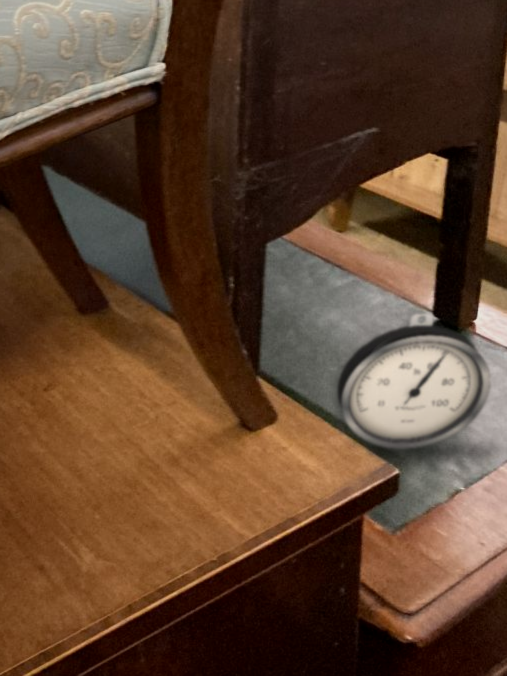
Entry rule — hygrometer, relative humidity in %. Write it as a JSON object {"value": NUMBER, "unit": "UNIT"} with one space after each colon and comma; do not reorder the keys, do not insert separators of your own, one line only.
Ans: {"value": 60, "unit": "%"}
